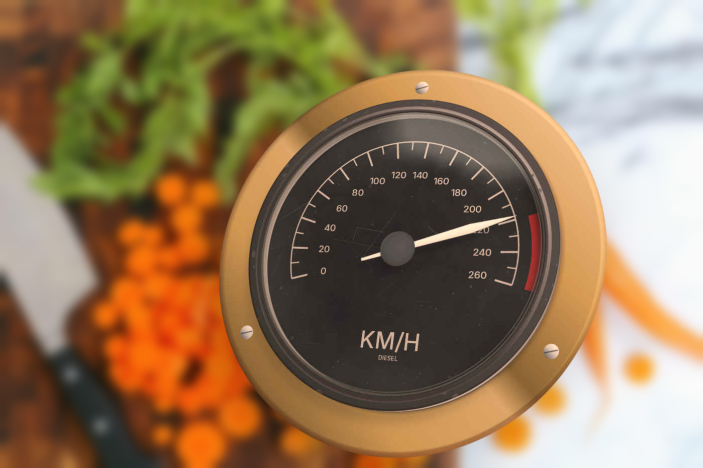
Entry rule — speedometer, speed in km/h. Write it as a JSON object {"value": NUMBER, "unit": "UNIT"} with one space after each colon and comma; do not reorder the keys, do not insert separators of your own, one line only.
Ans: {"value": 220, "unit": "km/h"}
